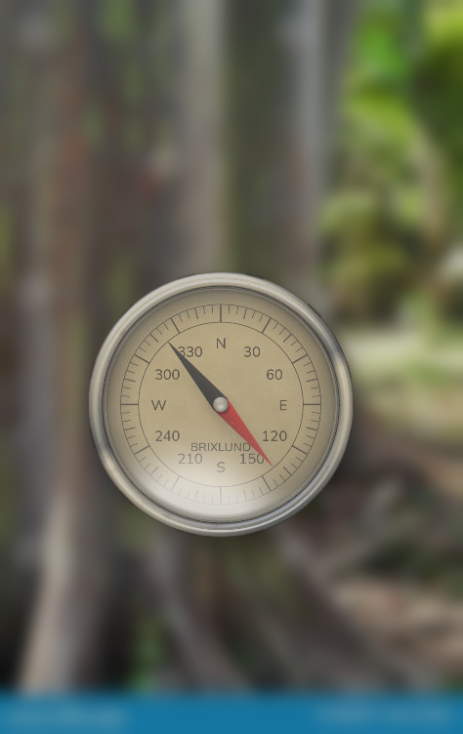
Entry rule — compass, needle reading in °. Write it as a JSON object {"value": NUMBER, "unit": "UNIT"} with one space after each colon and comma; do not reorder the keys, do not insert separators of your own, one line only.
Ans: {"value": 140, "unit": "°"}
